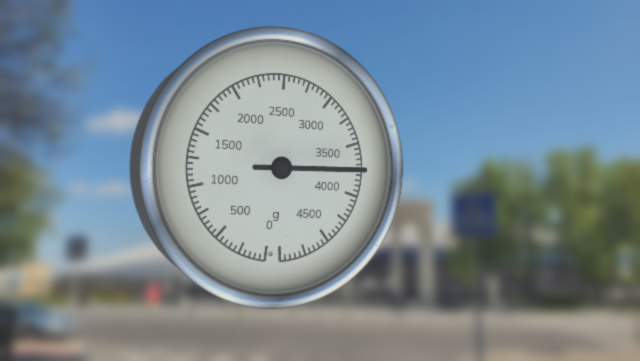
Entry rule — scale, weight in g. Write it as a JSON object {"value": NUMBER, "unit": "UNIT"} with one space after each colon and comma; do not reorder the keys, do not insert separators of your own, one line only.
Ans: {"value": 3750, "unit": "g"}
